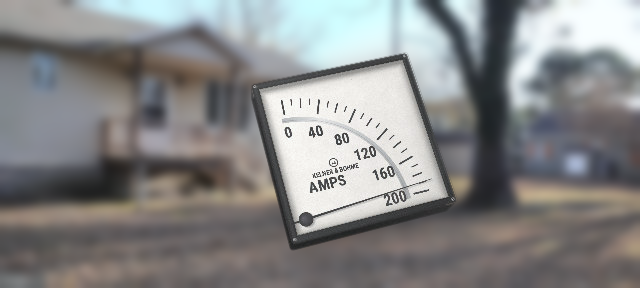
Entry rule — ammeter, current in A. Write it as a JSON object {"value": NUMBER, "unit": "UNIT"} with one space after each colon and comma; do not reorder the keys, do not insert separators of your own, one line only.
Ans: {"value": 190, "unit": "A"}
